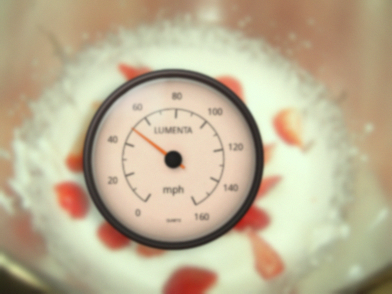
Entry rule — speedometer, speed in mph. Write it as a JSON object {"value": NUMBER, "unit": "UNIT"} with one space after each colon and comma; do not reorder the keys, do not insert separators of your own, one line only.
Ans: {"value": 50, "unit": "mph"}
